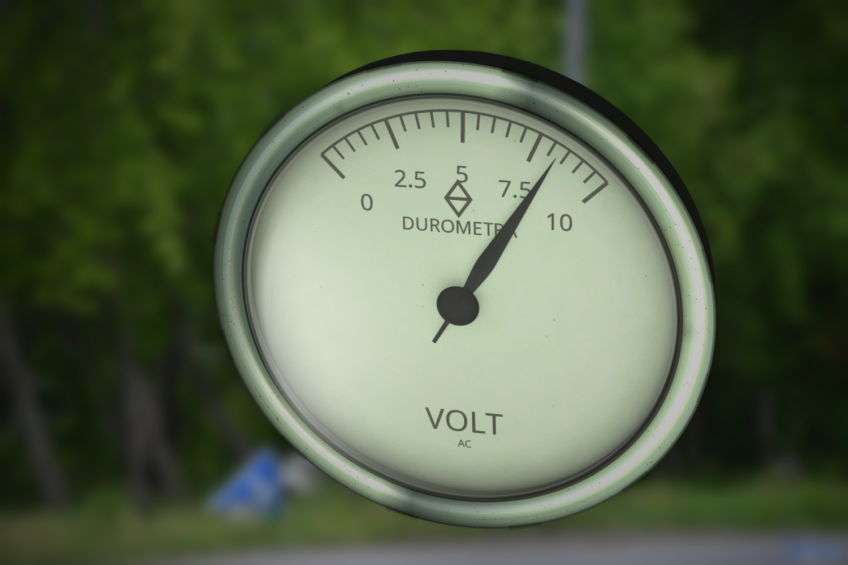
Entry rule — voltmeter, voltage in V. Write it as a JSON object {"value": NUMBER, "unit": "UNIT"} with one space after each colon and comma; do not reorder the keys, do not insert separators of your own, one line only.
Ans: {"value": 8.25, "unit": "V"}
